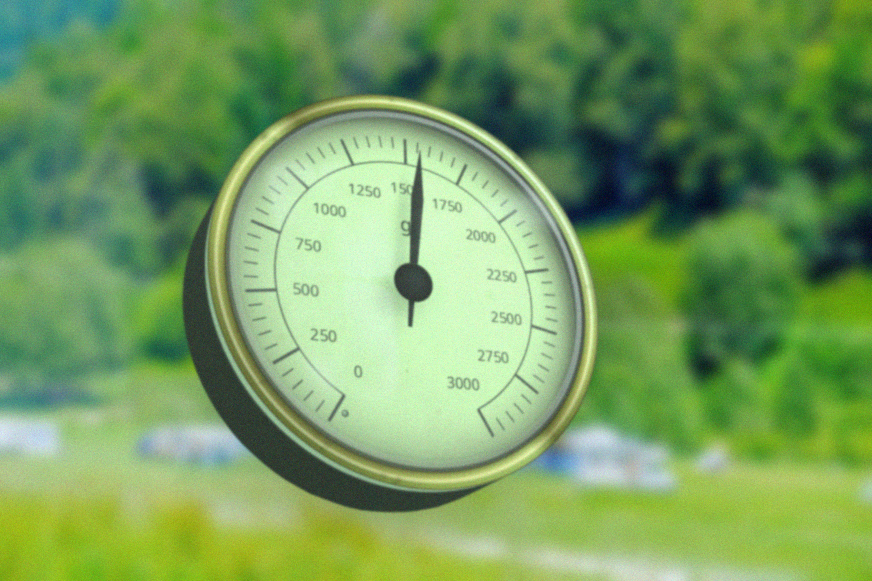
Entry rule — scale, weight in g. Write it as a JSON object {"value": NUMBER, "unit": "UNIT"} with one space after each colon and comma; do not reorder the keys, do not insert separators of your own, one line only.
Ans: {"value": 1550, "unit": "g"}
